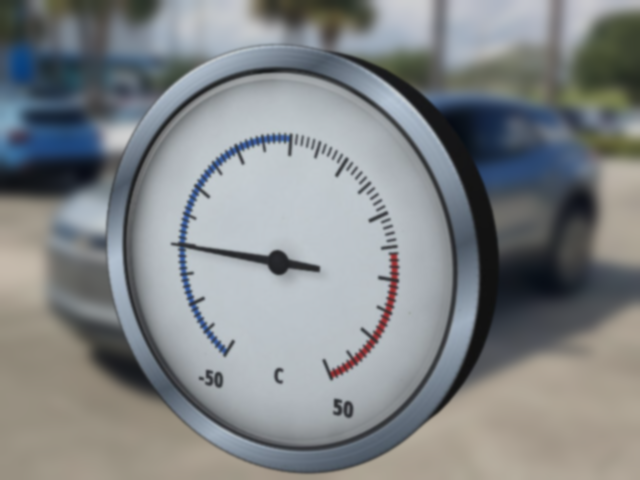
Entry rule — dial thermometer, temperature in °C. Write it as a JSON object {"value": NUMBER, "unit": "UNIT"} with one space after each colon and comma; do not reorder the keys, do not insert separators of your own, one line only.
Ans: {"value": -30, "unit": "°C"}
